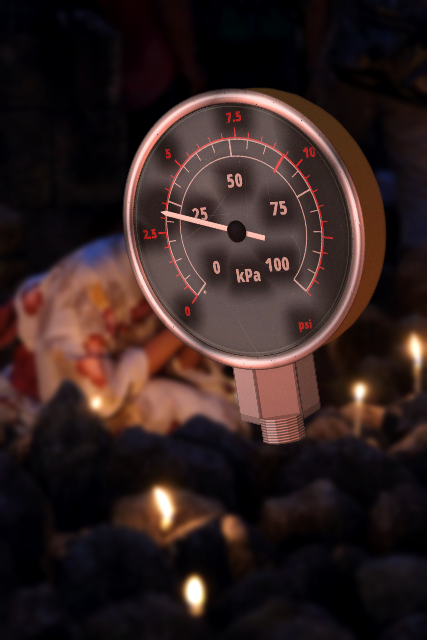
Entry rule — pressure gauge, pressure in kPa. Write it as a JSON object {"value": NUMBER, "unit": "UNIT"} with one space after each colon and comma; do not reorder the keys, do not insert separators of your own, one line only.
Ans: {"value": 22.5, "unit": "kPa"}
